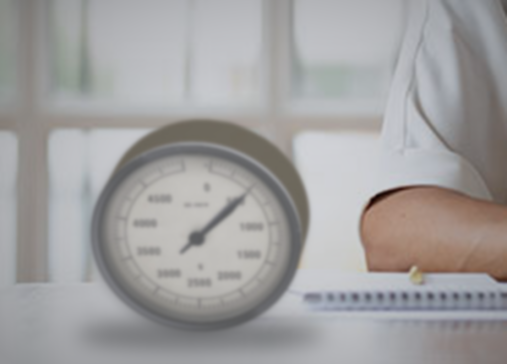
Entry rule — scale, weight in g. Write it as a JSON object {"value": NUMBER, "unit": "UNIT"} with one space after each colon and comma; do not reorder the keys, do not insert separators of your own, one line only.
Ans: {"value": 500, "unit": "g"}
